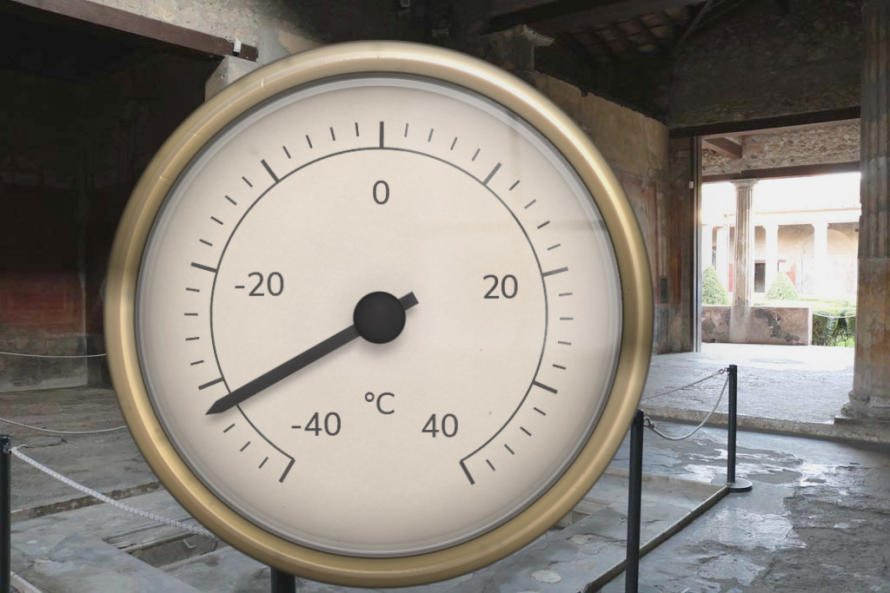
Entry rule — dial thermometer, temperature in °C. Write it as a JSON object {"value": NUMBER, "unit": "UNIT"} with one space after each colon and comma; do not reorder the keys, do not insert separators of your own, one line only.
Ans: {"value": -32, "unit": "°C"}
